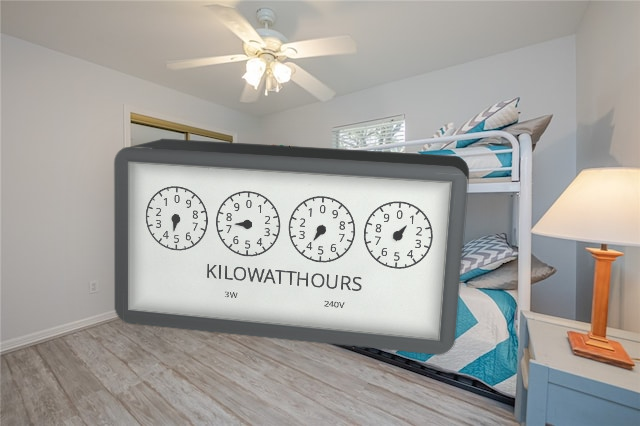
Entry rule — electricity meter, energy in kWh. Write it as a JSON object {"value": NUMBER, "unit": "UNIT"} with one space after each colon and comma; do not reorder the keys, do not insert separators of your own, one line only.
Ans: {"value": 4741, "unit": "kWh"}
